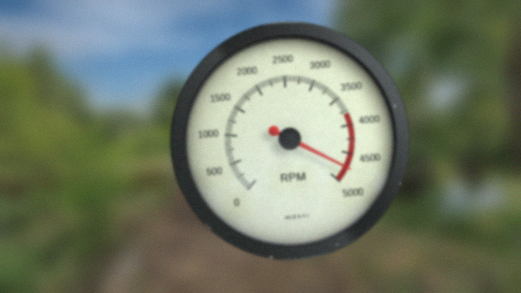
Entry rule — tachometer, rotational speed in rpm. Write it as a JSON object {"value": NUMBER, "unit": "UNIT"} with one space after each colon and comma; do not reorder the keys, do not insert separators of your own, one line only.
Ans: {"value": 4750, "unit": "rpm"}
